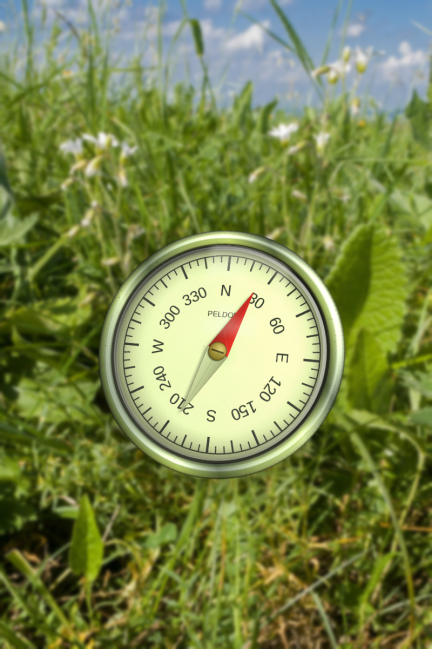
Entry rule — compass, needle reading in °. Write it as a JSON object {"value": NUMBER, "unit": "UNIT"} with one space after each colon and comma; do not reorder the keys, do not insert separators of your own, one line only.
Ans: {"value": 25, "unit": "°"}
